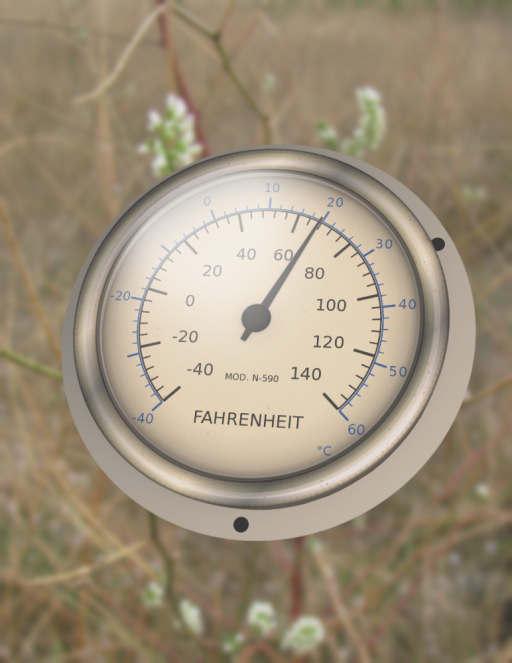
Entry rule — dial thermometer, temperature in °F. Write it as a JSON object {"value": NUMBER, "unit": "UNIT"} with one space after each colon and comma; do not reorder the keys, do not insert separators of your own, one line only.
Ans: {"value": 68, "unit": "°F"}
